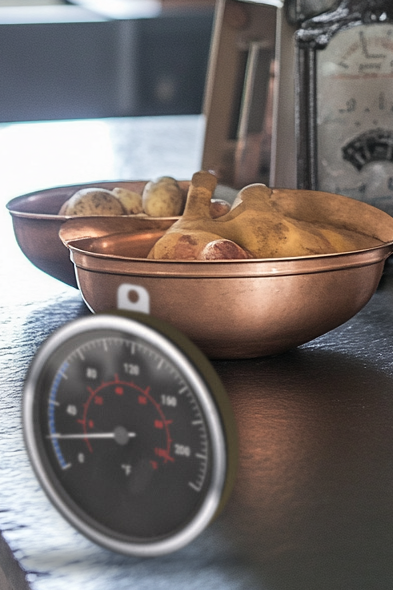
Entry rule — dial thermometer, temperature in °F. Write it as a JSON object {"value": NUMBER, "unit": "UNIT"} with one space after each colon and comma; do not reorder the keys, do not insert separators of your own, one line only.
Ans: {"value": 20, "unit": "°F"}
